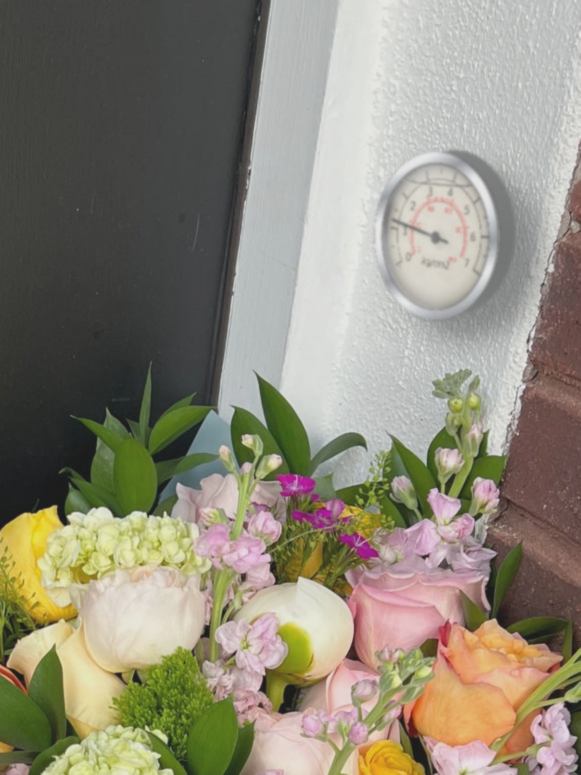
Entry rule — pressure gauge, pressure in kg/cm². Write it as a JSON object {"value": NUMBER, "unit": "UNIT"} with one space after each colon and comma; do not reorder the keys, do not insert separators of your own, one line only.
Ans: {"value": 1.25, "unit": "kg/cm²"}
